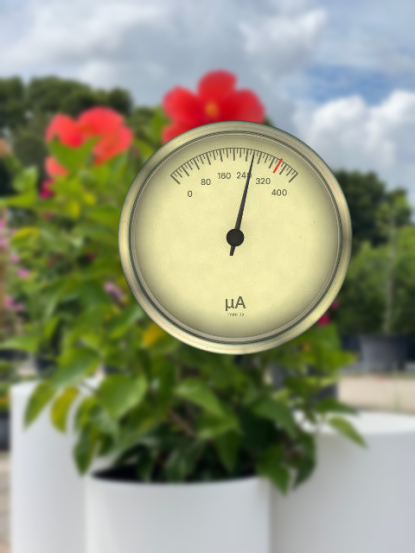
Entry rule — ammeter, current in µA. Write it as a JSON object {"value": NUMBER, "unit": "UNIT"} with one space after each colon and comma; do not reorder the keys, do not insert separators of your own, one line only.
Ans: {"value": 260, "unit": "µA"}
